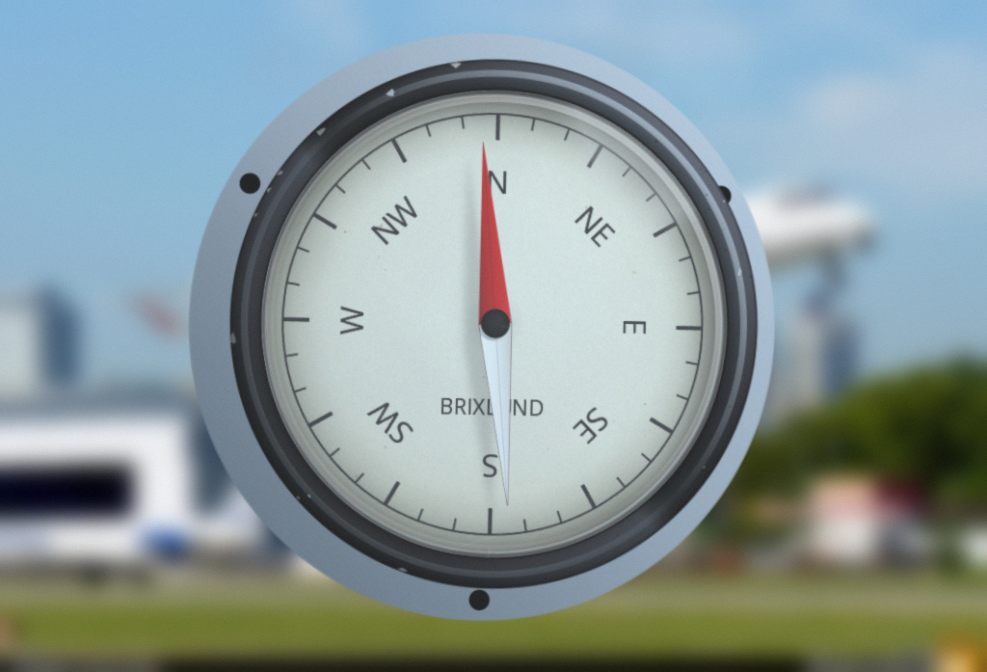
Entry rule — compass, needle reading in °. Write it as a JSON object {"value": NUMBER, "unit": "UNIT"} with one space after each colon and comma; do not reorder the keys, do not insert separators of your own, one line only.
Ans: {"value": 355, "unit": "°"}
